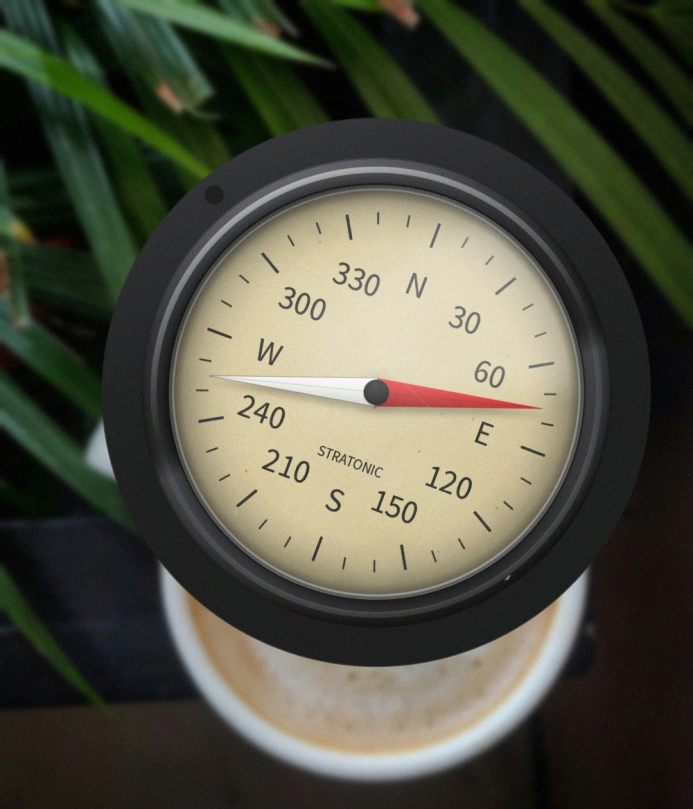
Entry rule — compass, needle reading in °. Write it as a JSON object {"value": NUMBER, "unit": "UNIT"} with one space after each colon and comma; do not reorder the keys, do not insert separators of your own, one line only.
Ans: {"value": 75, "unit": "°"}
